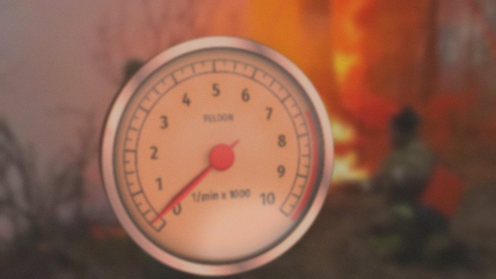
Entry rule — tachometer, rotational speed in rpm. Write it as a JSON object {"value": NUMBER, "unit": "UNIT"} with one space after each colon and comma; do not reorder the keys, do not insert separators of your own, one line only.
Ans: {"value": 250, "unit": "rpm"}
